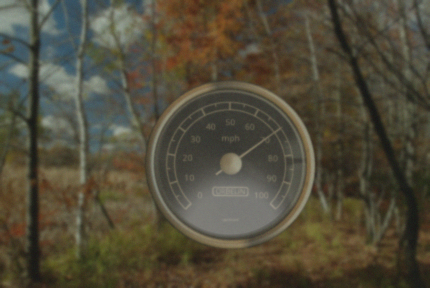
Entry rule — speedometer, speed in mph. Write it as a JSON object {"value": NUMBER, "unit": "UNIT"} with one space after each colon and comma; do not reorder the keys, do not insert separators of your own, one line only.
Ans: {"value": 70, "unit": "mph"}
